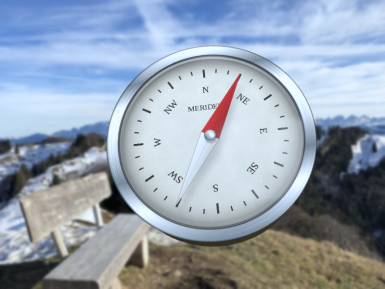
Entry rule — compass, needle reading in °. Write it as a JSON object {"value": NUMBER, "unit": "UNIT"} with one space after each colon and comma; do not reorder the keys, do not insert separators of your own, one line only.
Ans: {"value": 30, "unit": "°"}
